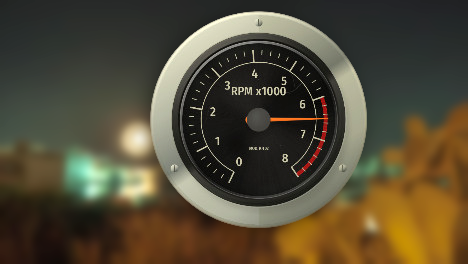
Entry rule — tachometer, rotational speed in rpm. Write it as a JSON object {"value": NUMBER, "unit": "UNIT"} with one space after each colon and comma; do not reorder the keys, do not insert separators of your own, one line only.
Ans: {"value": 6500, "unit": "rpm"}
